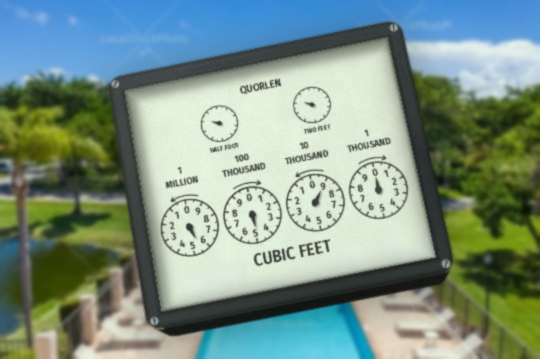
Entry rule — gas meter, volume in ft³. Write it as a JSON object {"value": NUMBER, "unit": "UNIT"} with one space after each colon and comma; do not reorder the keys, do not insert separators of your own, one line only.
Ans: {"value": 549000, "unit": "ft³"}
